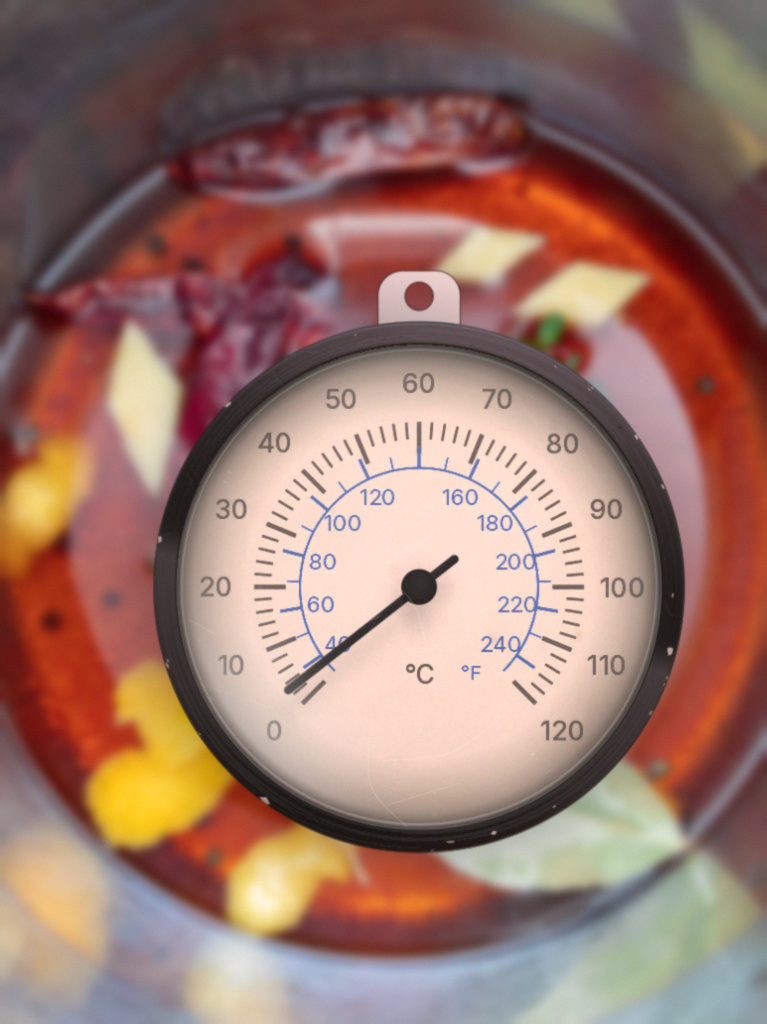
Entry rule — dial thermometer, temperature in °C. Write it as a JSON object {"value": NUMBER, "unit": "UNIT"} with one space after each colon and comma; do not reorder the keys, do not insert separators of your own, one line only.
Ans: {"value": 3, "unit": "°C"}
